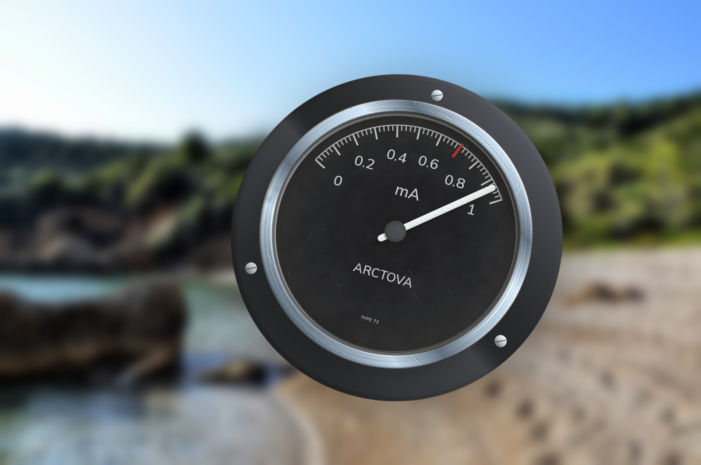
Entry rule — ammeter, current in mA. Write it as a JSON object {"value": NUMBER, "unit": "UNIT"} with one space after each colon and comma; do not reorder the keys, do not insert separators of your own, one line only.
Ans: {"value": 0.94, "unit": "mA"}
